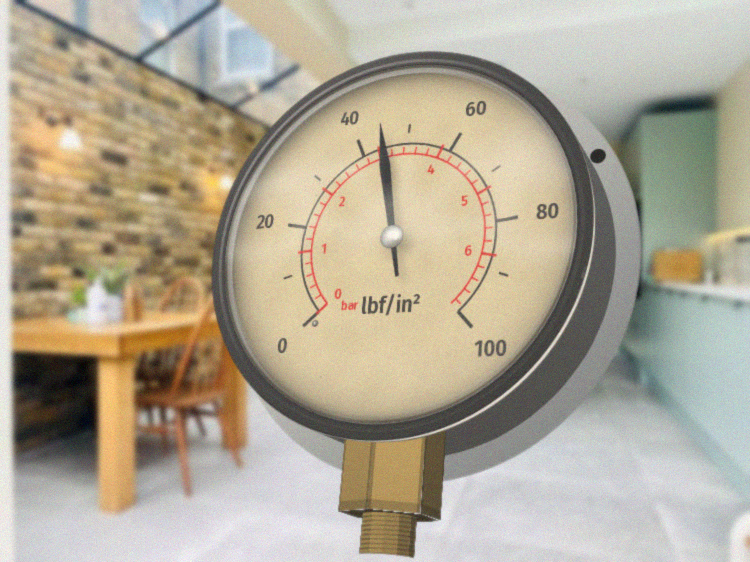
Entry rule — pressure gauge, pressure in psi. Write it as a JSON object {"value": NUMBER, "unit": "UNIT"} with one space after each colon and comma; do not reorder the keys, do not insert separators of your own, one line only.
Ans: {"value": 45, "unit": "psi"}
